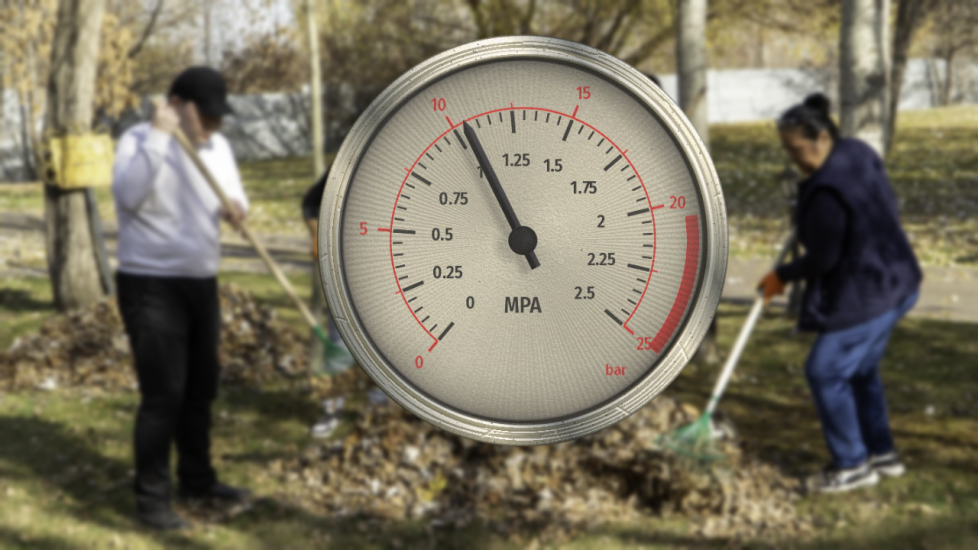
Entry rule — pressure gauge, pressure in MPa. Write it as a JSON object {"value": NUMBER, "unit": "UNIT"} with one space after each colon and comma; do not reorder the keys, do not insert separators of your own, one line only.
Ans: {"value": 1.05, "unit": "MPa"}
